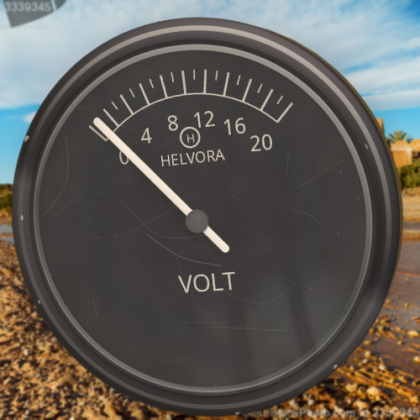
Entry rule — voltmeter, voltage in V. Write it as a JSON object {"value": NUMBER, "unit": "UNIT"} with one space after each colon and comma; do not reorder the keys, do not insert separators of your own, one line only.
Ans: {"value": 1, "unit": "V"}
